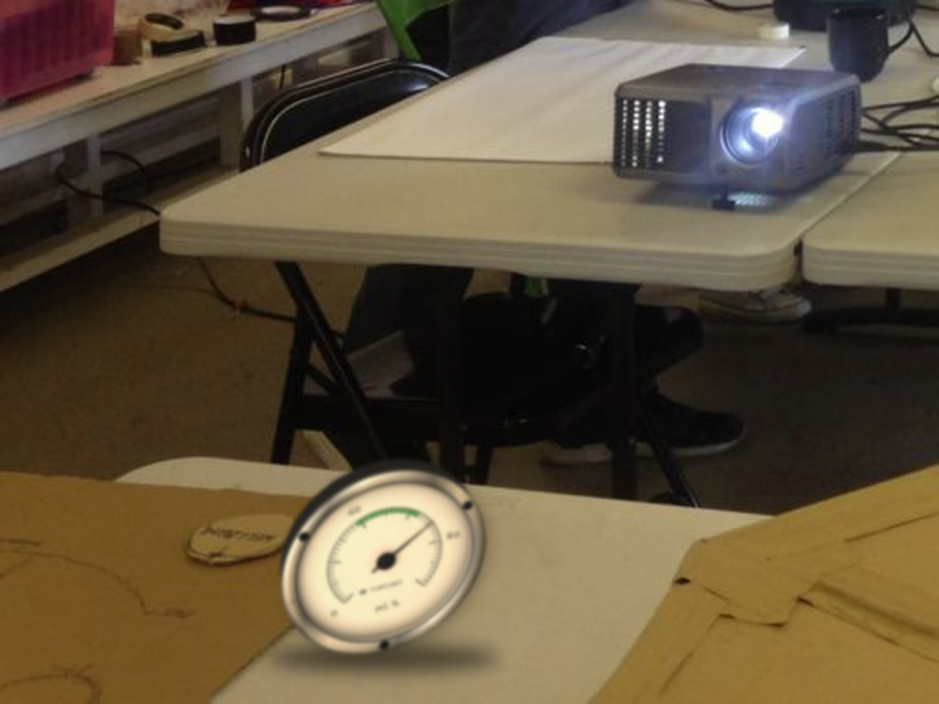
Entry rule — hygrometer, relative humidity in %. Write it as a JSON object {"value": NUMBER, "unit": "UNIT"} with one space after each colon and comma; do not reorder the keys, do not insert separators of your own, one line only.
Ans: {"value": 70, "unit": "%"}
